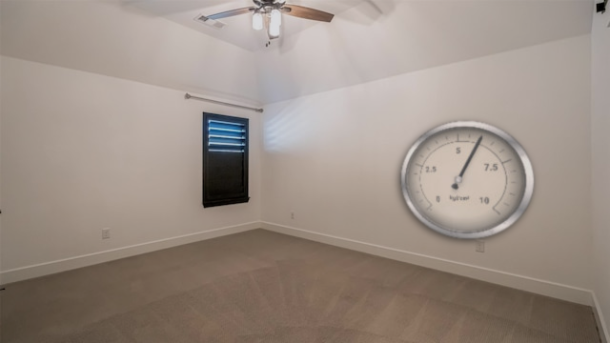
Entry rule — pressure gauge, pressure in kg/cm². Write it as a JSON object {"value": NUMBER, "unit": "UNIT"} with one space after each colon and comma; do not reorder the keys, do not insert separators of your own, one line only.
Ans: {"value": 6, "unit": "kg/cm²"}
